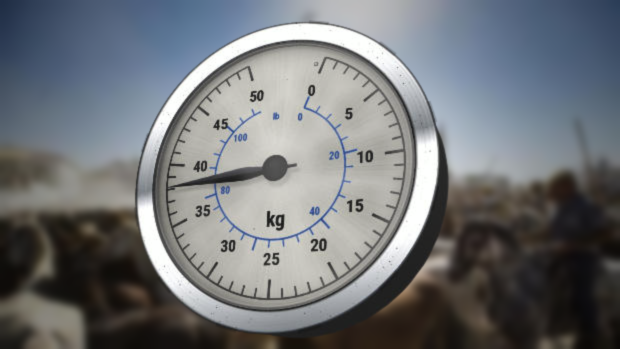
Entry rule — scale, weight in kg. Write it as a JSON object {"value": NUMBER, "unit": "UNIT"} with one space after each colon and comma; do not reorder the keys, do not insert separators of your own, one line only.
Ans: {"value": 38, "unit": "kg"}
